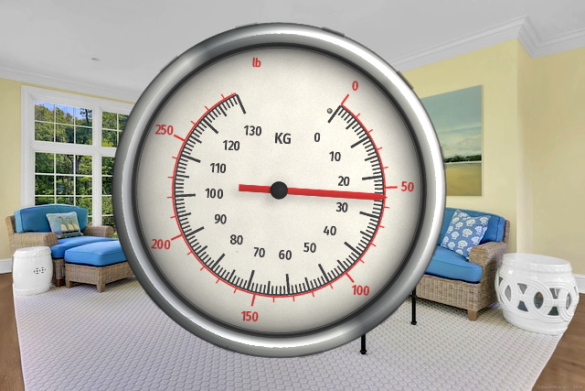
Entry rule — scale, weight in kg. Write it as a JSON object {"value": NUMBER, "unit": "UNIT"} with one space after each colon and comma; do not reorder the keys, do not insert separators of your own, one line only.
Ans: {"value": 25, "unit": "kg"}
